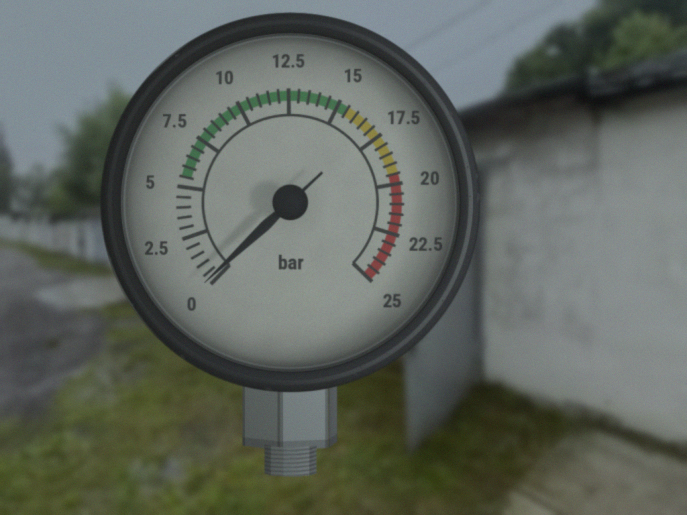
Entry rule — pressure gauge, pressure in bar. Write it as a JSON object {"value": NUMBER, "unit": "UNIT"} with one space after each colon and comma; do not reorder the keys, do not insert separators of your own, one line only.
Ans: {"value": 0.25, "unit": "bar"}
